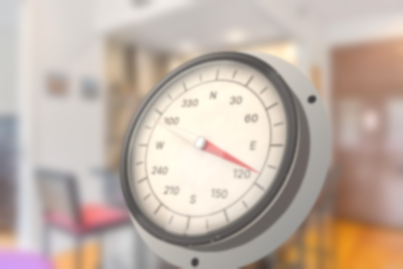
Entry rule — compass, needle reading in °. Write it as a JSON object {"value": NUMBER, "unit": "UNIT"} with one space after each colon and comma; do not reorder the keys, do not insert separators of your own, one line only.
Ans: {"value": 112.5, "unit": "°"}
